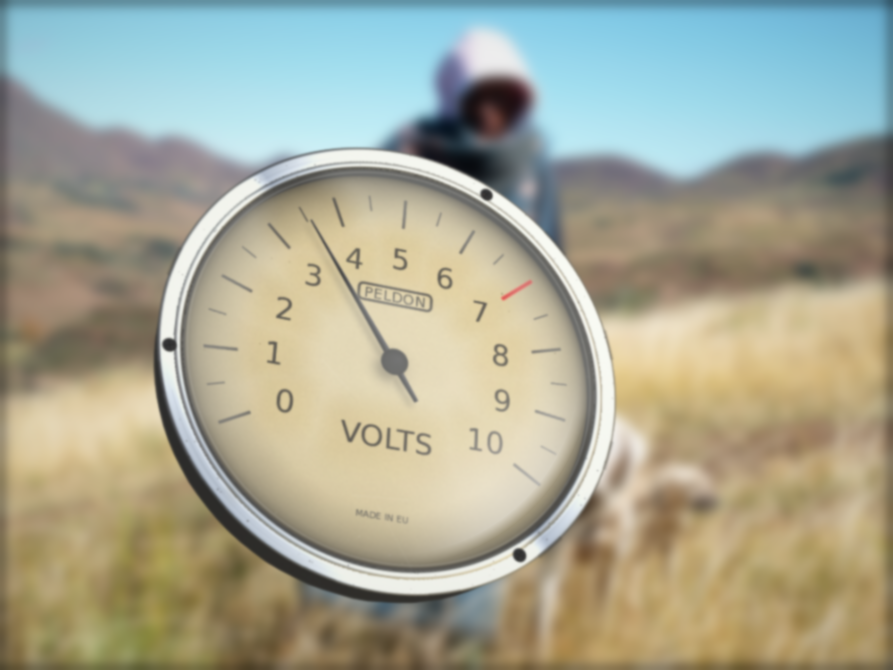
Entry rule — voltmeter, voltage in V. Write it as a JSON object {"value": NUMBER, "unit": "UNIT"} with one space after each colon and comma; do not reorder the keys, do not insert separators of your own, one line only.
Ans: {"value": 3.5, "unit": "V"}
